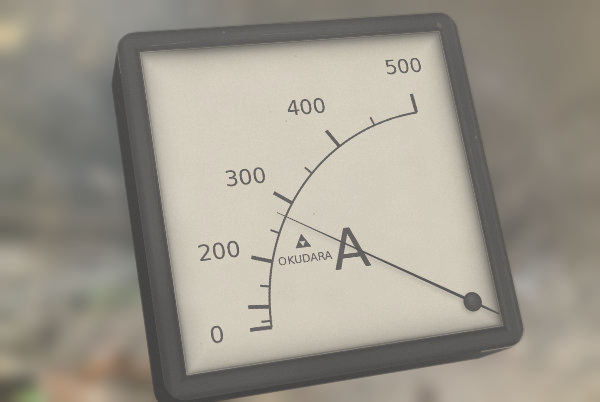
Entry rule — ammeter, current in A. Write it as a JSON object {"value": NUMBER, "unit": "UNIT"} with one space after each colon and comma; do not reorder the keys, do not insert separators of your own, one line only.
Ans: {"value": 275, "unit": "A"}
